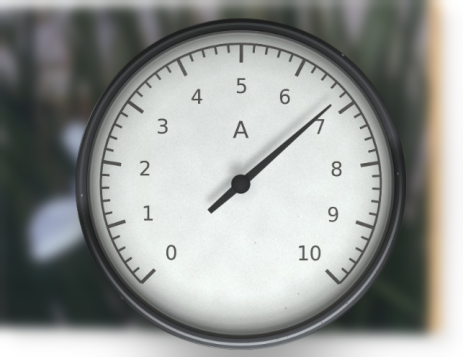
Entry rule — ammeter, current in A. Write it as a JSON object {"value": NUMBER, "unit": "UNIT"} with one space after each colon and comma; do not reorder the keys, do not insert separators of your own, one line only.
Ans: {"value": 6.8, "unit": "A"}
